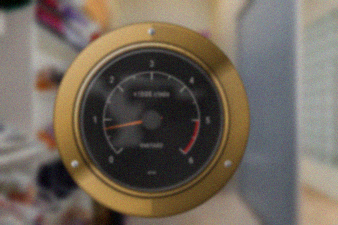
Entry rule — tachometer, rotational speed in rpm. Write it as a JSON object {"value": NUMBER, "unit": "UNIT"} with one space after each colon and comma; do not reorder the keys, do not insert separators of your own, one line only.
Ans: {"value": 750, "unit": "rpm"}
